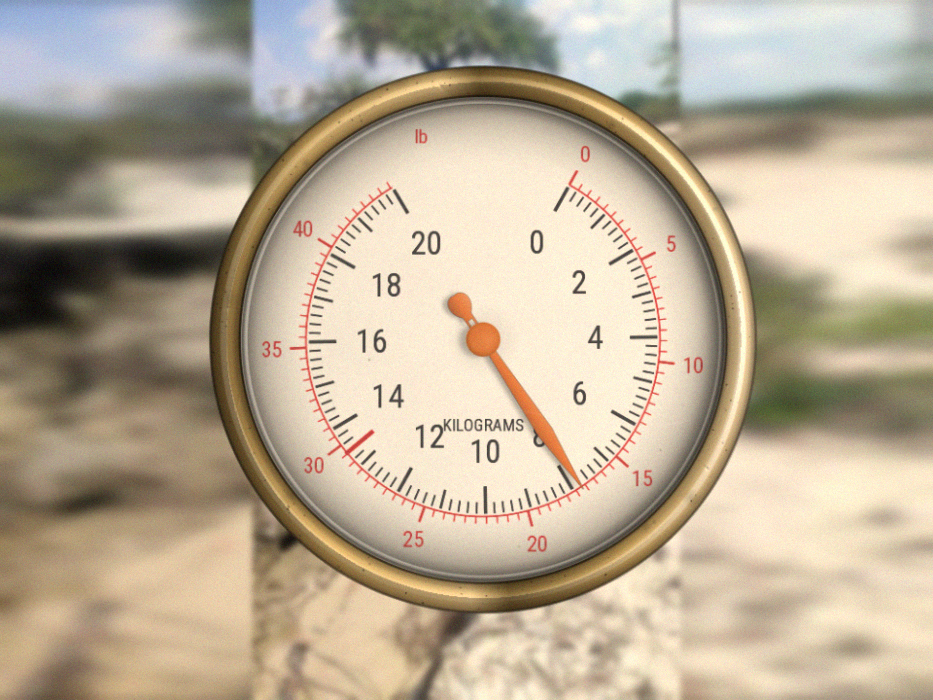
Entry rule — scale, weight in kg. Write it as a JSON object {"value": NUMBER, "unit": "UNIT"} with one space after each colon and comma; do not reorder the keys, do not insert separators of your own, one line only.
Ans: {"value": 7.8, "unit": "kg"}
